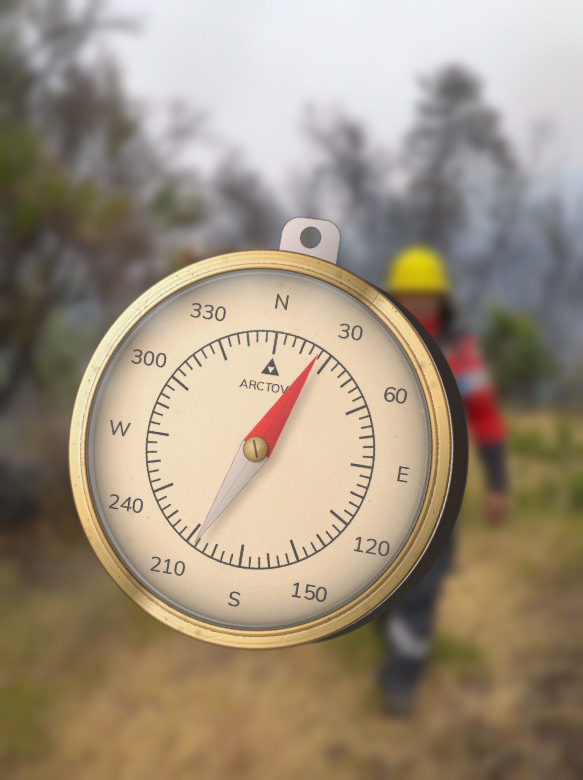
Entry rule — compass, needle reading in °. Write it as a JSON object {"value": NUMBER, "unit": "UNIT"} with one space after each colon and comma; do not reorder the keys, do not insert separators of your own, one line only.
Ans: {"value": 25, "unit": "°"}
